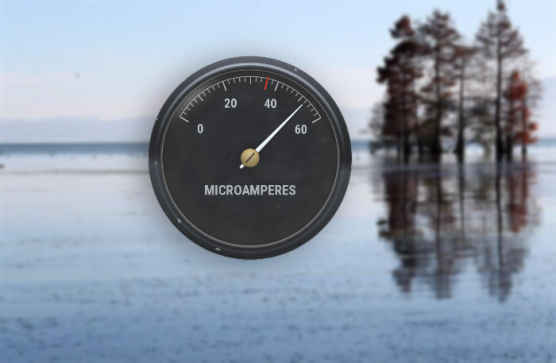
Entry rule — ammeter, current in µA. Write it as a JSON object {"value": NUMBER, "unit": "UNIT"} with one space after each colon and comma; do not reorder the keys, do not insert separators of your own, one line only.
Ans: {"value": 52, "unit": "µA"}
